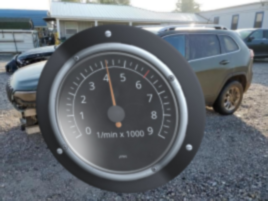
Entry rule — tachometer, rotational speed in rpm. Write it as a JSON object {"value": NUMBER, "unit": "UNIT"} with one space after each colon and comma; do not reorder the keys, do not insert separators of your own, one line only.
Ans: {"value": 4250, "unit": "rpm"}
